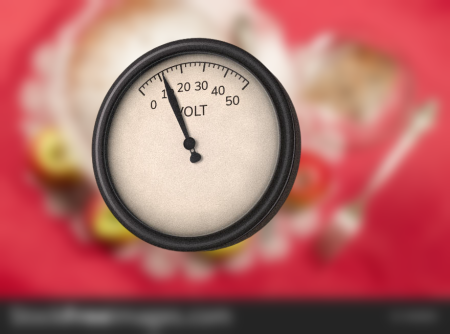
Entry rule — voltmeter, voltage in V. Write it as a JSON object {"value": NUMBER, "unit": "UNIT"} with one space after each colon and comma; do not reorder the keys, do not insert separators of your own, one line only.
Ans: {"value": 12, "unit": "V"}
